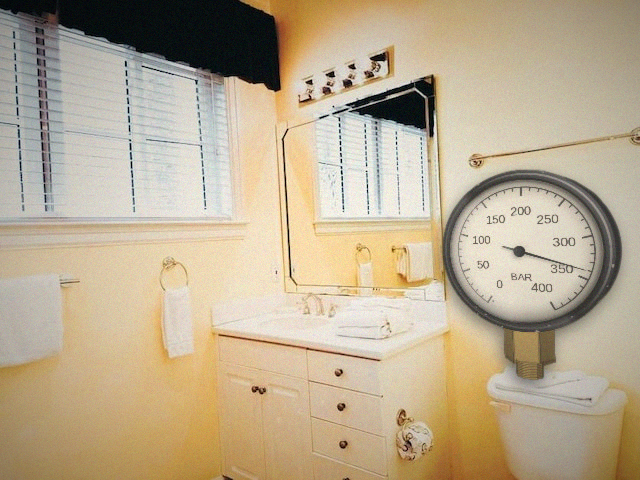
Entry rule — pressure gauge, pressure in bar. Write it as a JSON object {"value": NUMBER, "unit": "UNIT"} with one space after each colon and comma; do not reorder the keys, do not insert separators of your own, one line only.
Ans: {"value": 340, "unit": "bar"}
